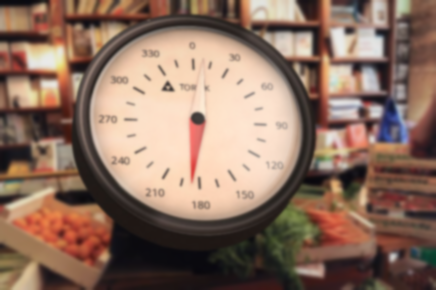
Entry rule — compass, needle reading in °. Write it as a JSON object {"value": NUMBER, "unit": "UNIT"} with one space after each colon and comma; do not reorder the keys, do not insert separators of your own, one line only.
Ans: {"value": 187.5, "unit": "°"}
